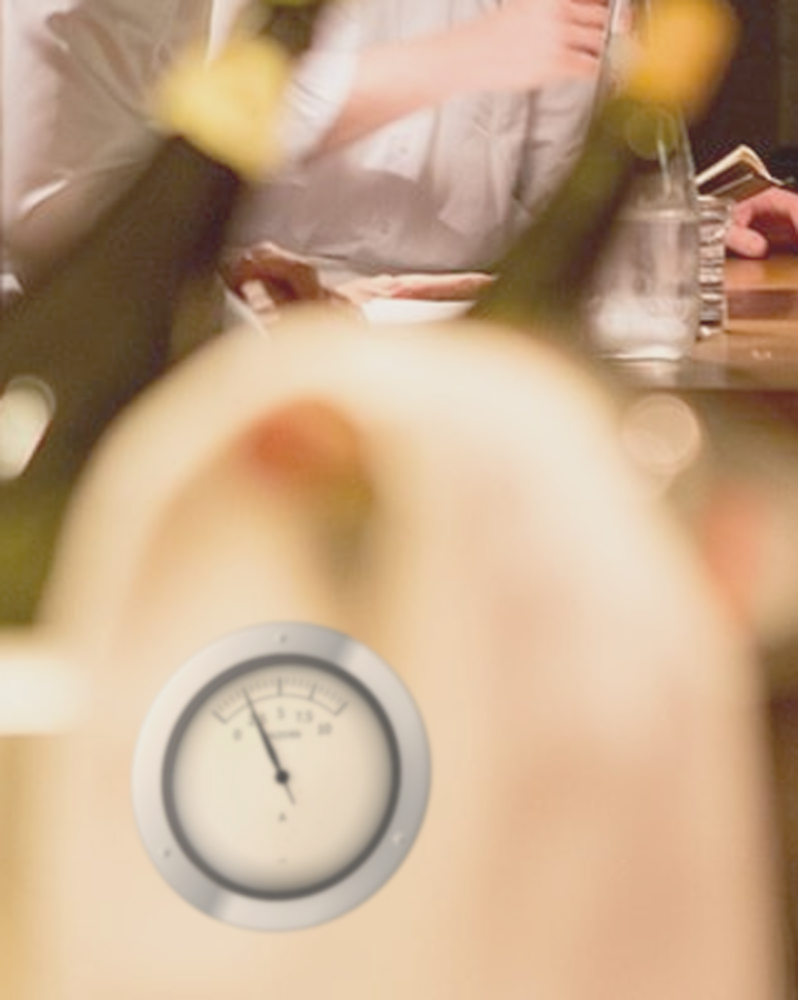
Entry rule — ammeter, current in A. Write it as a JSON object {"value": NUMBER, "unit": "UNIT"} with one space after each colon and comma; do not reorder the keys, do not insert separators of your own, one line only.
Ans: {"value": 2.5, "unit": "A"}
